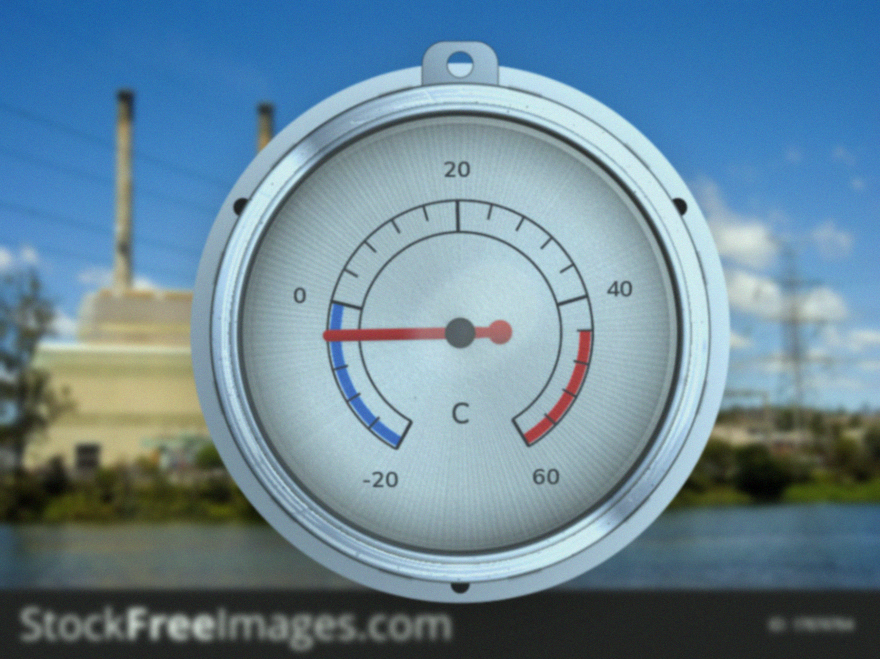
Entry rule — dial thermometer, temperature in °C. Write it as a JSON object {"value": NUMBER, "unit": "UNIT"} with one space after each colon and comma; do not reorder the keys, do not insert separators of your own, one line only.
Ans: {"value": -4, "unit": "°C"}
